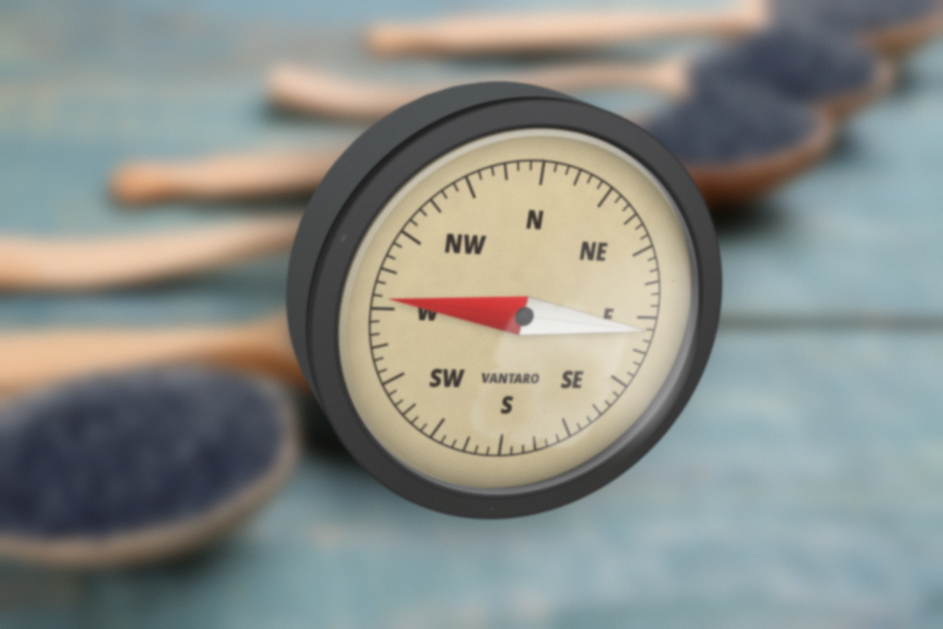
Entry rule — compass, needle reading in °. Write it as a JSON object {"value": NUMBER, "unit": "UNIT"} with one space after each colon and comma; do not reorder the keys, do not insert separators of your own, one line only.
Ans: {"value": 275, "unit": "°"}
